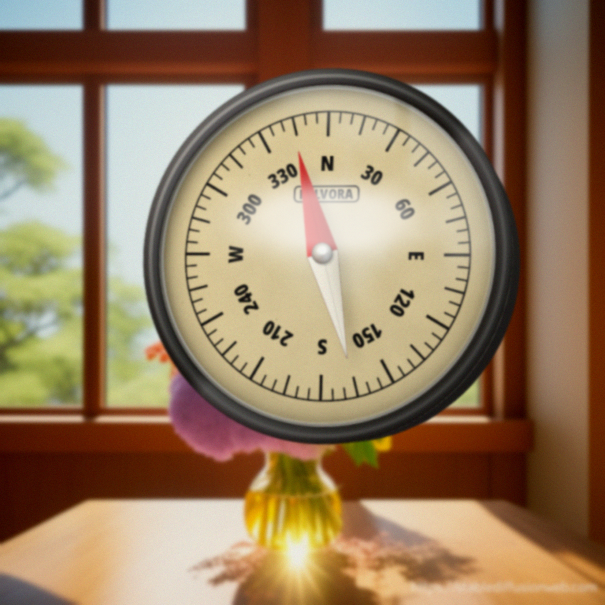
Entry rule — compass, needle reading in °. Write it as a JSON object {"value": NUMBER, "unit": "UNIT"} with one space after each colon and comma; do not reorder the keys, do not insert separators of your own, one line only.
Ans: {"value": 345, "unit": "°"}
